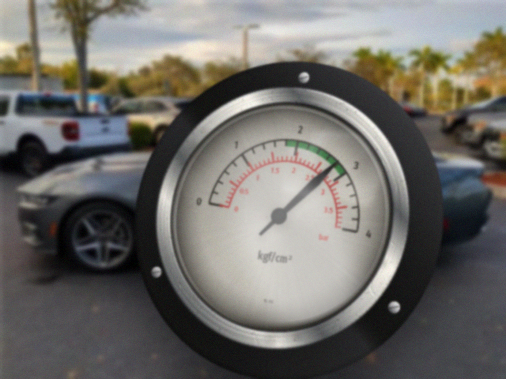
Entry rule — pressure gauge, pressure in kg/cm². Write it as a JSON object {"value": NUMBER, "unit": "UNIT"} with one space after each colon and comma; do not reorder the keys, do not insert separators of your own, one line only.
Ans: {"value": 2.8, "unit": "kg/cm²"}
